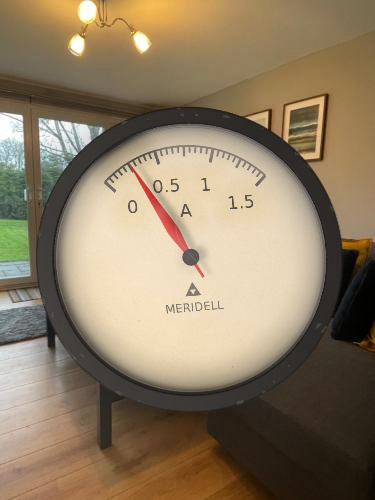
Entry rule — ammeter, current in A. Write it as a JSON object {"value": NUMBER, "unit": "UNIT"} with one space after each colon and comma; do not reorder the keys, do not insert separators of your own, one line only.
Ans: {"value": 0.25, "unit": "A"}
